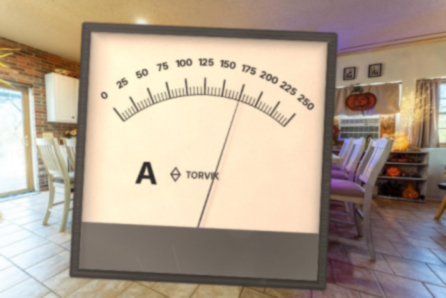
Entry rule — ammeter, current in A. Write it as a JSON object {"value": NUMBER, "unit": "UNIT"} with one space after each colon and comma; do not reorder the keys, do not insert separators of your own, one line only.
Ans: {"value": 175, "unit": "A"}
